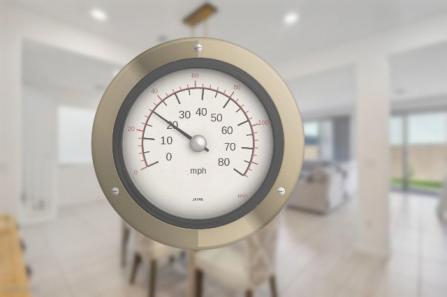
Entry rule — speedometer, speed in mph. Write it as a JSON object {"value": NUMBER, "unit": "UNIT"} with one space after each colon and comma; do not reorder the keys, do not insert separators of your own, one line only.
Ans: {"value": 20, "unit": "mph"}
